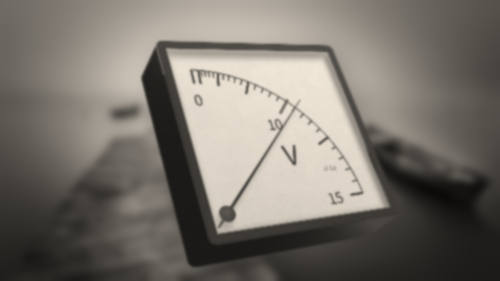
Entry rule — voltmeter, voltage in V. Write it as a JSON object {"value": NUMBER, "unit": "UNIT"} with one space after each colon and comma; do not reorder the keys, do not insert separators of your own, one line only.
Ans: {"value": 10.5, "unit": "V"}
